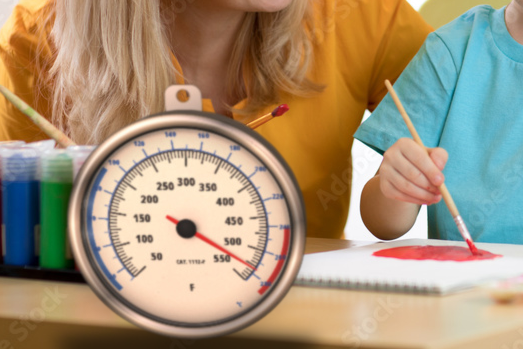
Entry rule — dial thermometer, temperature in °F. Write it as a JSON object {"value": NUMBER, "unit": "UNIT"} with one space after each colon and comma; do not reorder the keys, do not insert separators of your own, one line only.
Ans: {"value": 525, "unit": "°F"}
